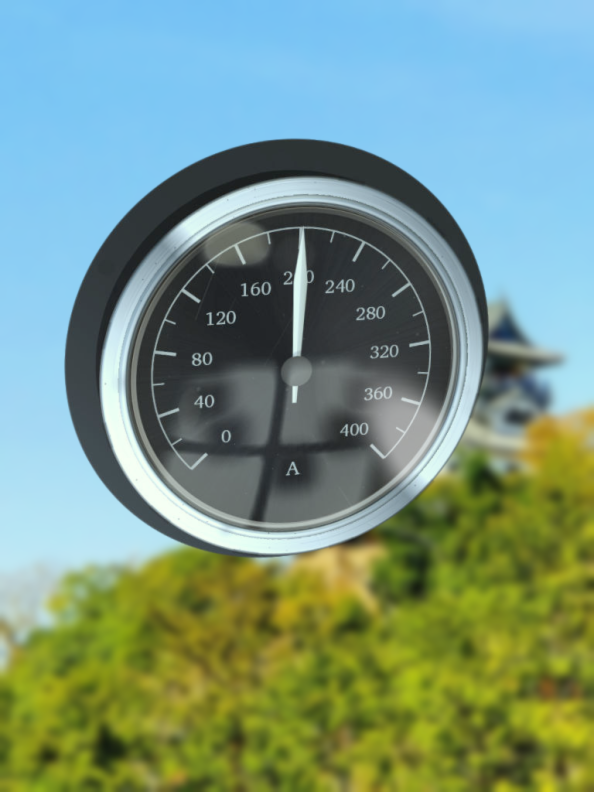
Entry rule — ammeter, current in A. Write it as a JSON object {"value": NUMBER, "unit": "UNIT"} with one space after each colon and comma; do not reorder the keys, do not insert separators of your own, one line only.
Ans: {"value": 200, "unit": "A"}
